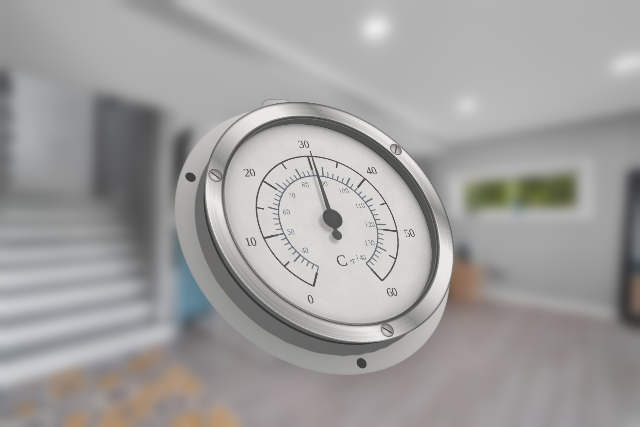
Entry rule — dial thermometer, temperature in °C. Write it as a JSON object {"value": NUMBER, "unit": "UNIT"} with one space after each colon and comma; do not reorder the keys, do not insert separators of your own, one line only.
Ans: {"value": 30, "unit": "°C"}
